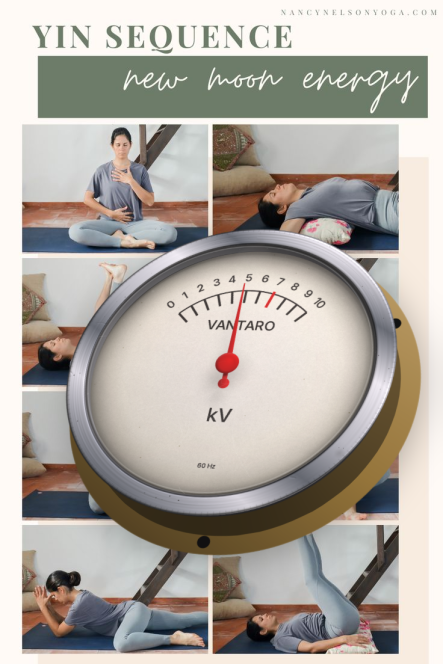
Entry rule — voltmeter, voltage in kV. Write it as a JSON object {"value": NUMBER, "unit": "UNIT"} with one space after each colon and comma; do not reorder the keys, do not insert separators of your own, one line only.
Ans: {"value": 5, "unit": "kV"}
